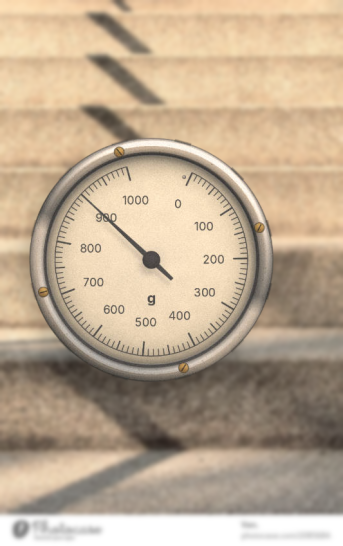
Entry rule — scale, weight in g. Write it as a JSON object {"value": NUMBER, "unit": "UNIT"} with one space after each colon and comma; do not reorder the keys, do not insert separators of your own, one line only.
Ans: {"value": 900, "unit": "g"}
